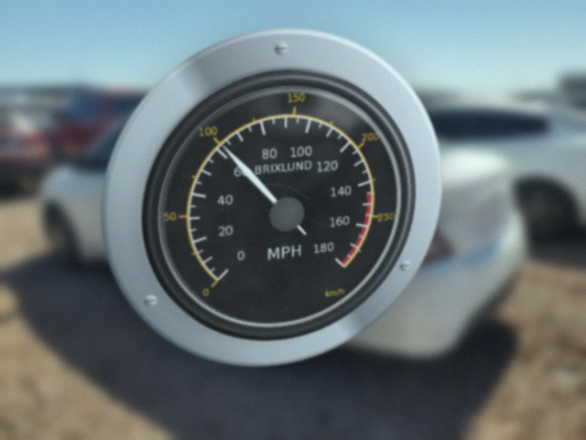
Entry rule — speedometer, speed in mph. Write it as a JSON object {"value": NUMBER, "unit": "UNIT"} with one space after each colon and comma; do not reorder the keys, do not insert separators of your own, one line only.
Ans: {"value": 62.5, "unit": "mph"}
